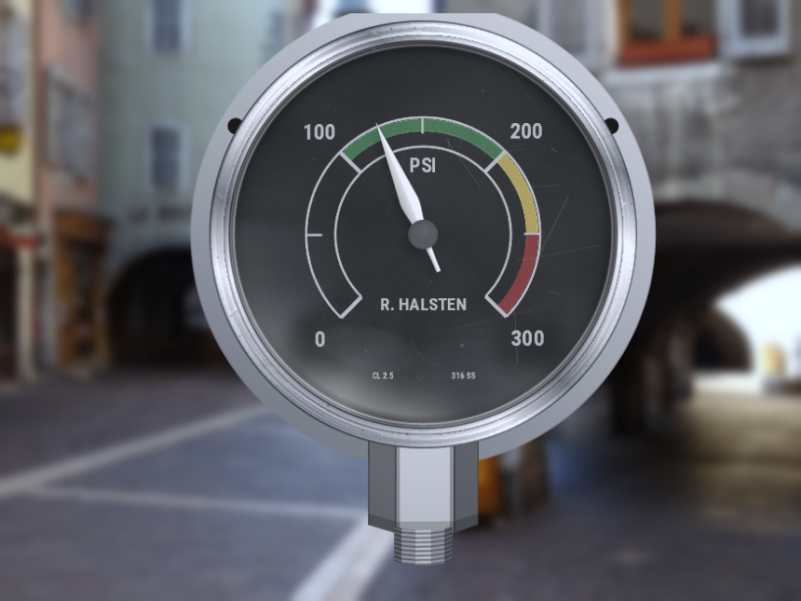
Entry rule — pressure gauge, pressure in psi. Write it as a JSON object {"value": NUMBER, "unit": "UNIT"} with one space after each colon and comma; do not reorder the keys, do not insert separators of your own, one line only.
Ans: {"value": 125, "unit": "psi"}
